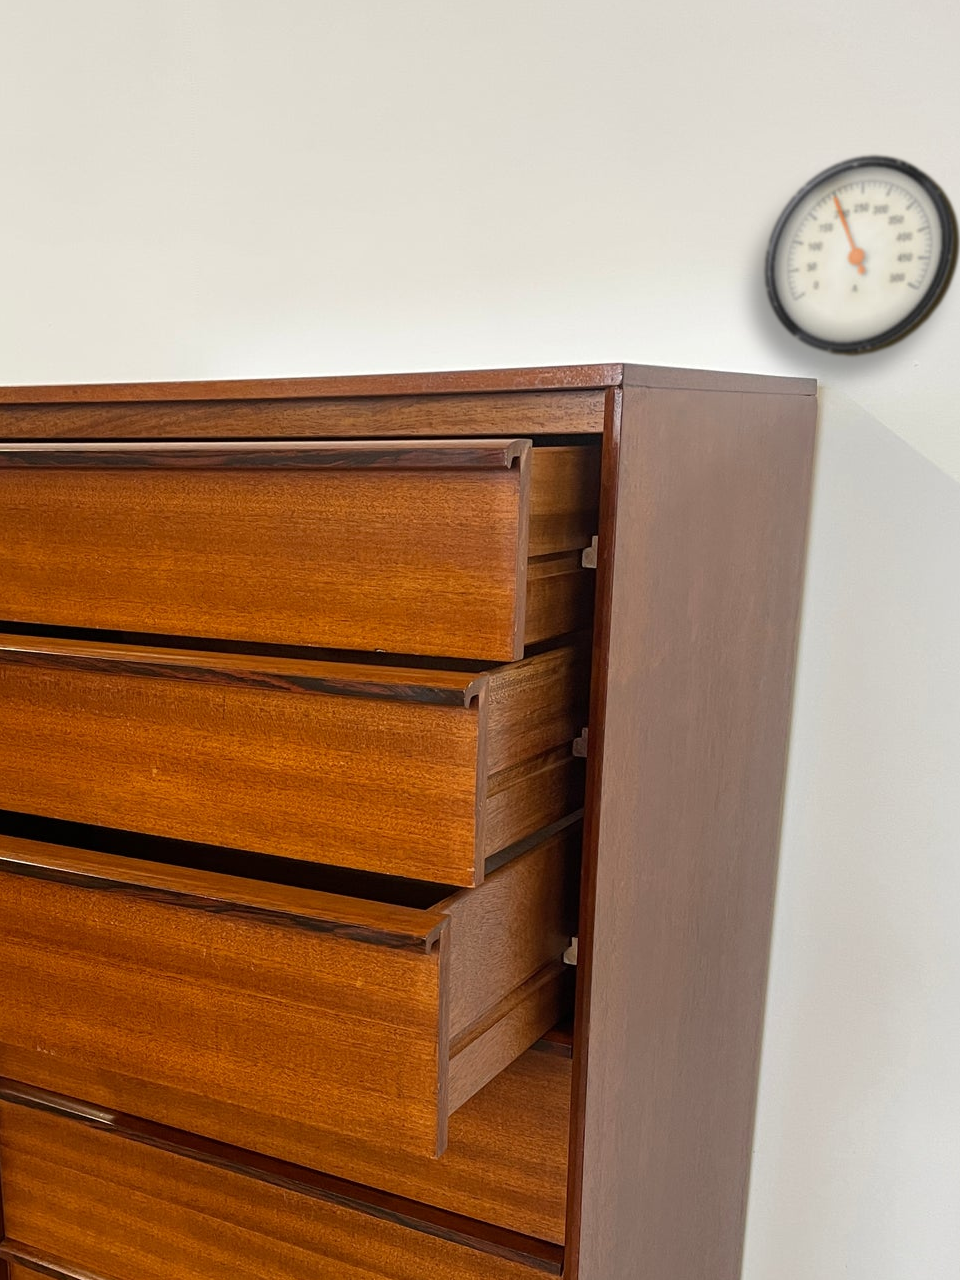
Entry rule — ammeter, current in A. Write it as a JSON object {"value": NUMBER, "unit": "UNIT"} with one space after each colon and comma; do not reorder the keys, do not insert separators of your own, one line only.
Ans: {"value": 200, "unit": "A"}
